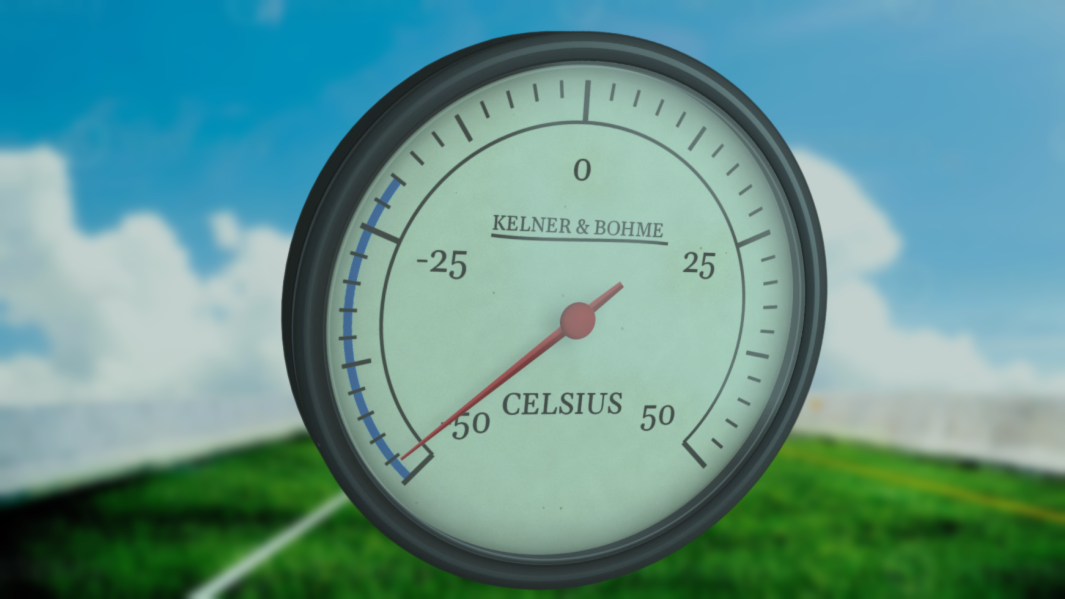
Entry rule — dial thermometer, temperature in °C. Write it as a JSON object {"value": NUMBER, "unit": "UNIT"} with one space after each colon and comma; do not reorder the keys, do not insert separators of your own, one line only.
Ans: {"value": -47.5, "unit": "°C"}
